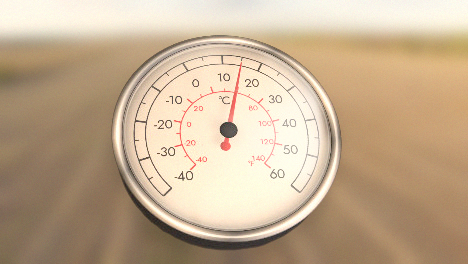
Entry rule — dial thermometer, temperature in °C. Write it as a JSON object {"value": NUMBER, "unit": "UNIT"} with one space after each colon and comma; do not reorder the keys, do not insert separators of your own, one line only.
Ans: {"value": 15, "unit": "°C"}
